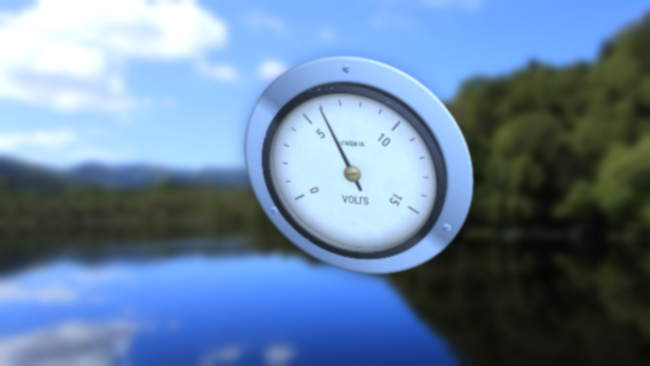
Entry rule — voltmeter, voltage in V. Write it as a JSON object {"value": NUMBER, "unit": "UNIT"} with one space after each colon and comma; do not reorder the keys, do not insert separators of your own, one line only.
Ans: {"value": 6, "unit": "V"}
